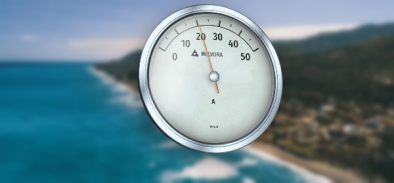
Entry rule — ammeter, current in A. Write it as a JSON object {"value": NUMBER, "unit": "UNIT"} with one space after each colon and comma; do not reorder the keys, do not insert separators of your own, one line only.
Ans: {"value": 20, "unit": "A"}
